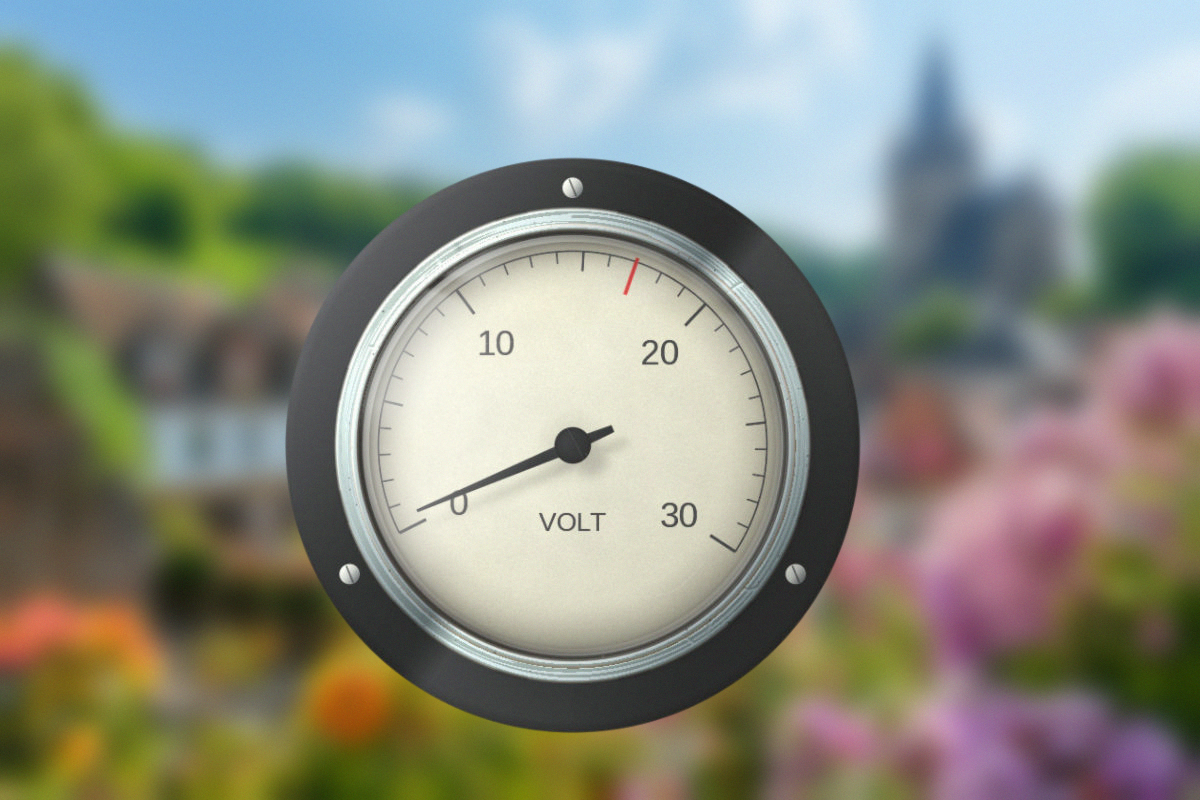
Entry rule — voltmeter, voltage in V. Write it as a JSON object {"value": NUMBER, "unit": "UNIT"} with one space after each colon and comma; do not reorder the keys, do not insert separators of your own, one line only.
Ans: {"value": 0.5, "unit": "V"}
